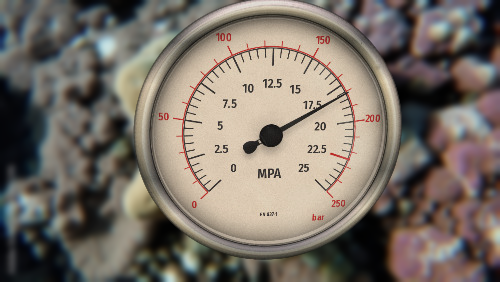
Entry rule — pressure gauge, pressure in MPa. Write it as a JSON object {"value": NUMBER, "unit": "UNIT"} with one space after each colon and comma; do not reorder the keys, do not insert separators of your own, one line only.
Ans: {"value": 18, "unit": "MPa"}
